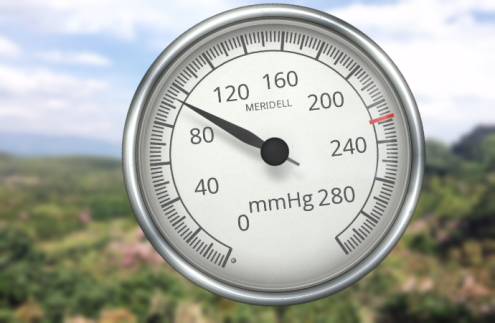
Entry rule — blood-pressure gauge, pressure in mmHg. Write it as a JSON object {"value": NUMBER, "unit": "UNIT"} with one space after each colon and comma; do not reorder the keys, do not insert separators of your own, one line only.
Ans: {"value": 94, "unit": "mmHg"}
